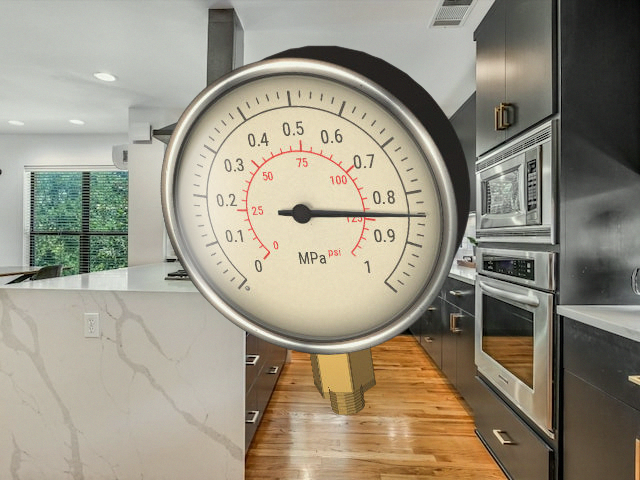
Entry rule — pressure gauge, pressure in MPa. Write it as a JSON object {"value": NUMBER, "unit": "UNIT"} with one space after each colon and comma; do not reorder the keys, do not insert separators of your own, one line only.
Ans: {"value": 0.84, "unit": "MPa"}
